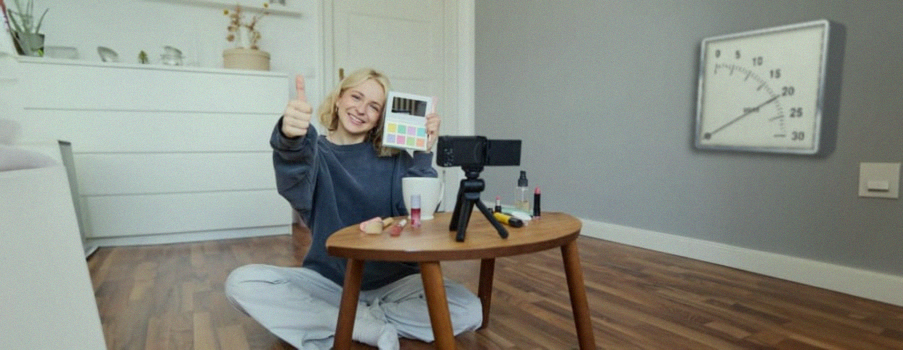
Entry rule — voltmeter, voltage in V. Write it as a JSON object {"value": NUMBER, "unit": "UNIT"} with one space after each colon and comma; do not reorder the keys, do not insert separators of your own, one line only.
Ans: {"value": 20, "unit": "V"}
